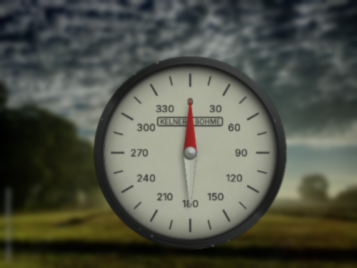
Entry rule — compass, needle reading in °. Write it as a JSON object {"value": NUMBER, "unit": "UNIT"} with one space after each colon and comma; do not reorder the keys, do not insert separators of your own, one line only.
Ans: {"value": 0, "unit": "°"}
